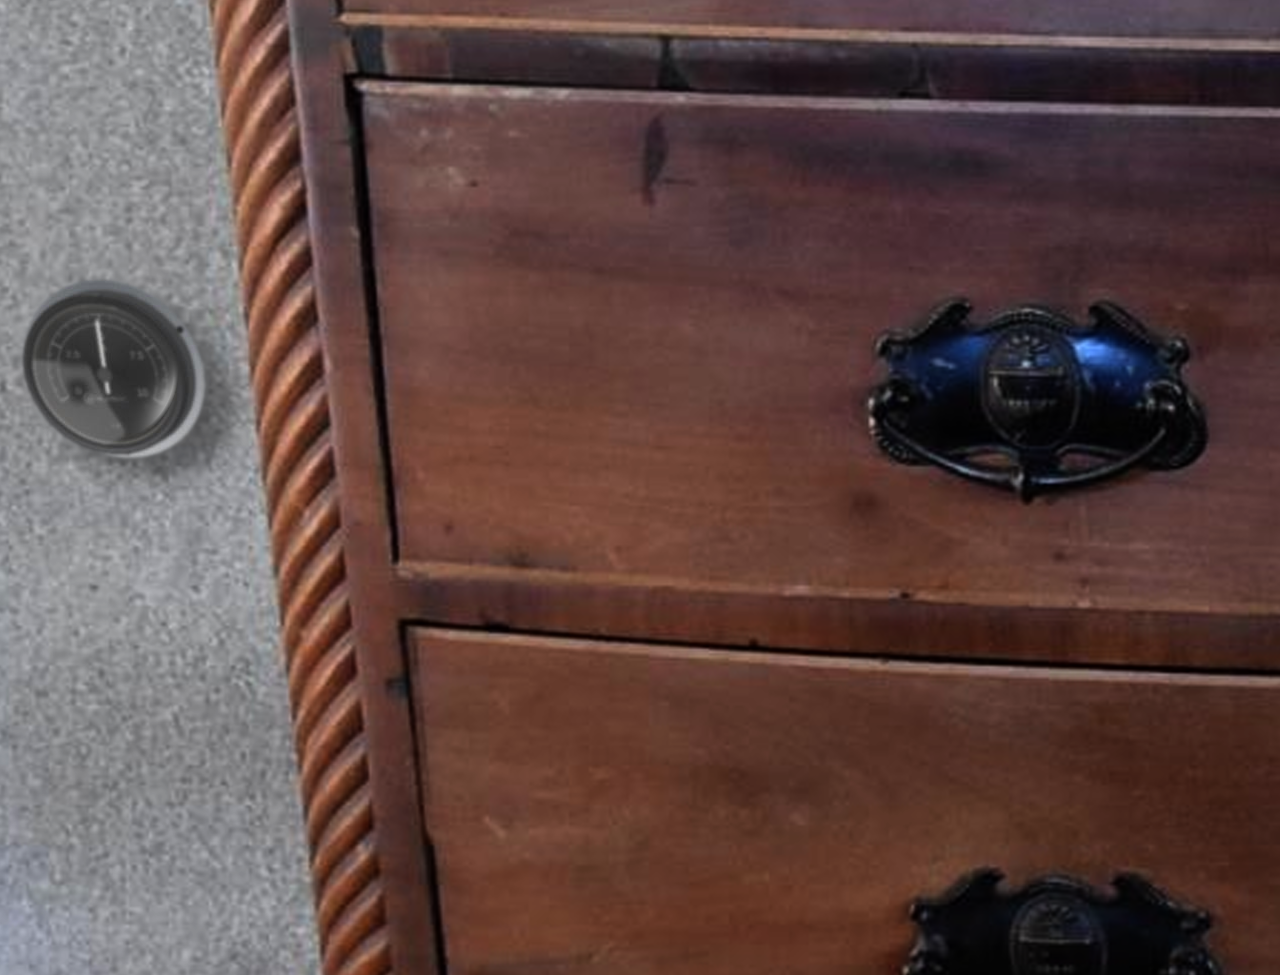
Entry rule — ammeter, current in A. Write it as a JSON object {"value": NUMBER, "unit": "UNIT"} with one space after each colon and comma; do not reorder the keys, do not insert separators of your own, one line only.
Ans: {"value": 5, "unit": "A"}
